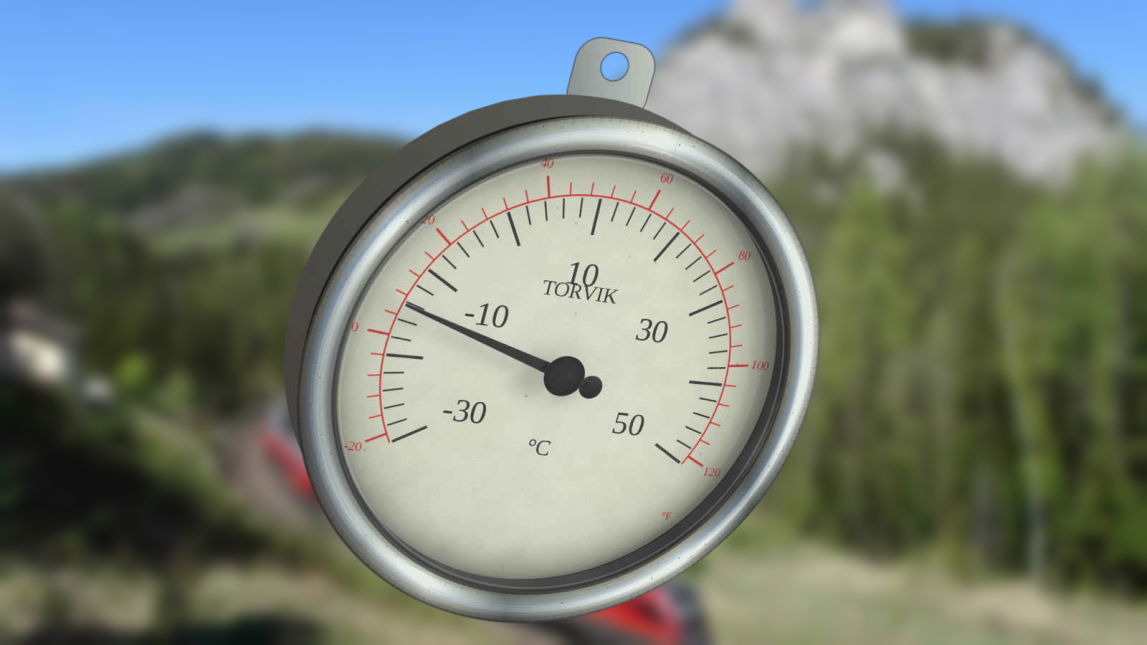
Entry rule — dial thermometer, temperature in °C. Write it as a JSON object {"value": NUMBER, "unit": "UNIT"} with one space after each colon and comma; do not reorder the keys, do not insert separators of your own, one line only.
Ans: {"value": -14, "unit": "°C"}
